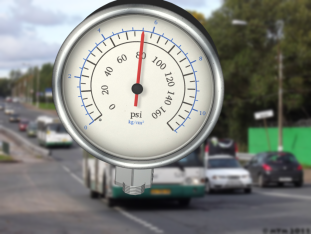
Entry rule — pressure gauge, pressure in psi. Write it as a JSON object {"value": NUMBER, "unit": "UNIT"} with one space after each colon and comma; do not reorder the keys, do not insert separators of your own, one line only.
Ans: {"value": 80, "unit": "psi"}
